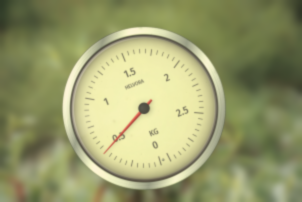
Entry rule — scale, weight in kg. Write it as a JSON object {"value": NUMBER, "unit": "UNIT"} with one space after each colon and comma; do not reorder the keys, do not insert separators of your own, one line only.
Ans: {"value": 0.5, "unit": "kg"}
